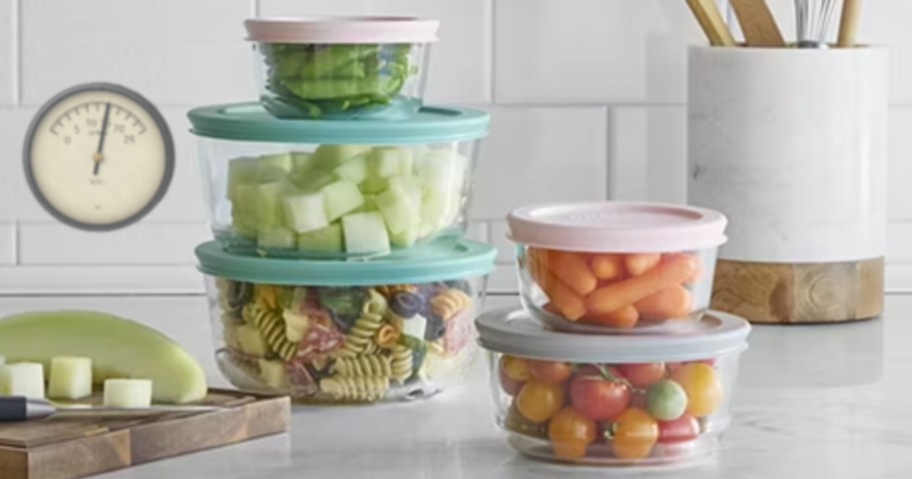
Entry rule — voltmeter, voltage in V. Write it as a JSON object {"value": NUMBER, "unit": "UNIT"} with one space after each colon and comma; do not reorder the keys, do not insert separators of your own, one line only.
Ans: {"value": 15, "unit": "V"}
